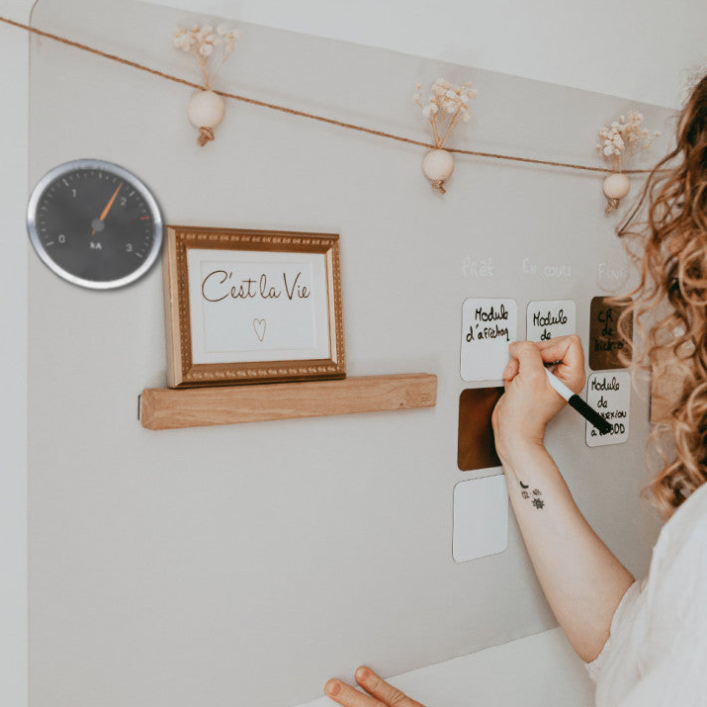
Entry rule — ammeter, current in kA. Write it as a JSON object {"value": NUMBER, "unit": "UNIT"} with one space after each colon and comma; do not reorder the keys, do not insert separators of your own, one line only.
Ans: {"value": 1.8, "unit": "kA"}
